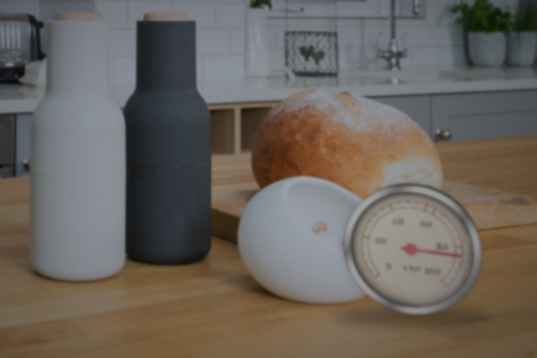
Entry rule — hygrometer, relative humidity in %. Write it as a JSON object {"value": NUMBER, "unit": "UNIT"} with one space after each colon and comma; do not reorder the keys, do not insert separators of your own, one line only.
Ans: {"value": 84, "unit": "%"}
